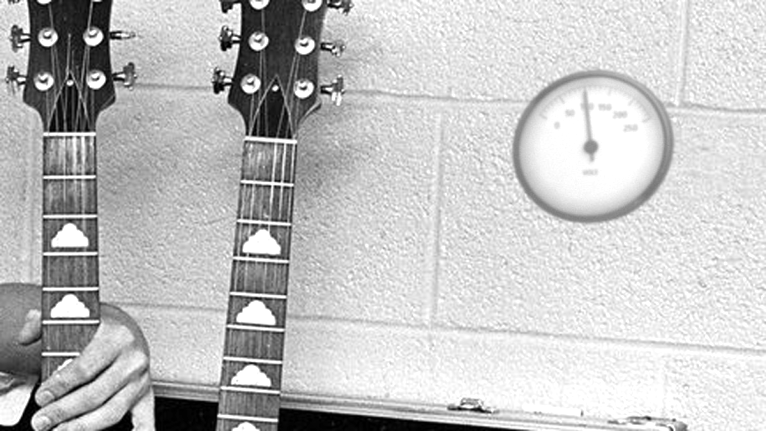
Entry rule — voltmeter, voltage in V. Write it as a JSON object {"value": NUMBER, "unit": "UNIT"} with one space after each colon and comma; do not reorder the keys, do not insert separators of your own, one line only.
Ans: {"value": 100, "unit": "V"}
